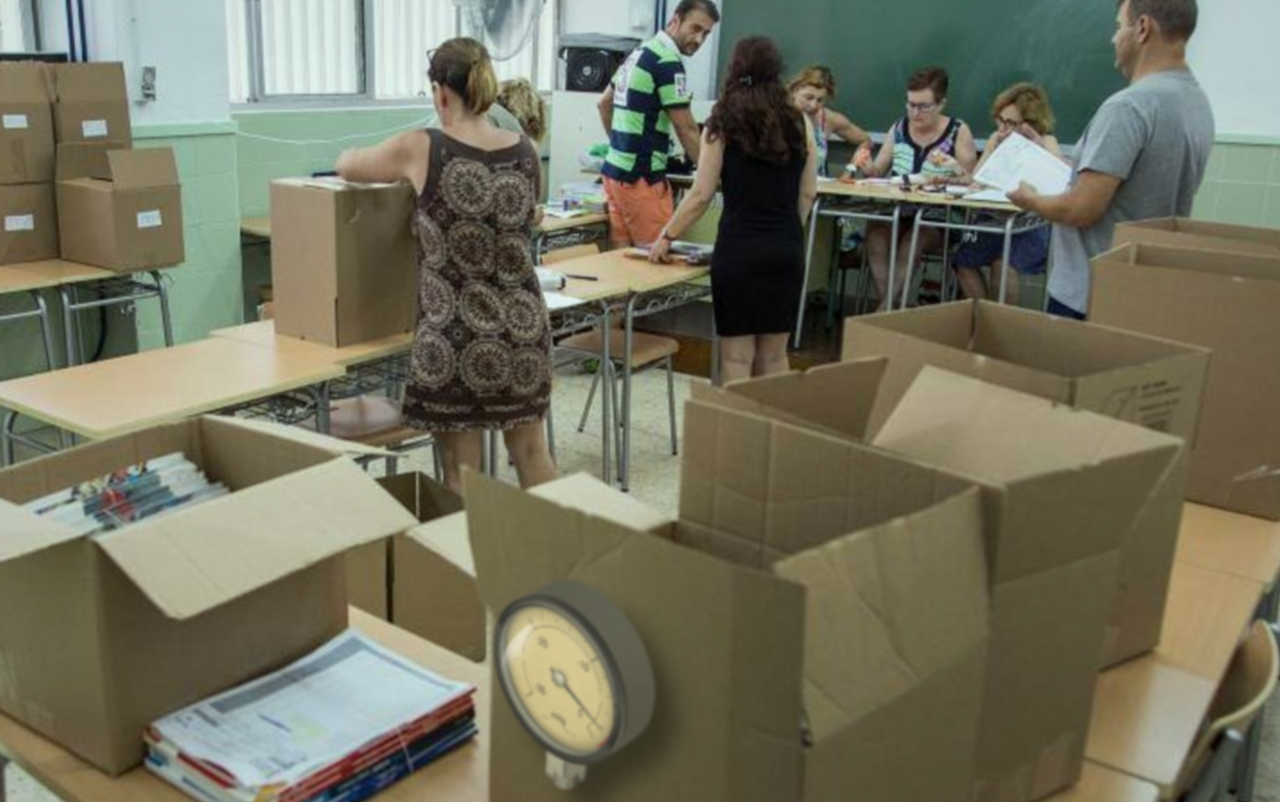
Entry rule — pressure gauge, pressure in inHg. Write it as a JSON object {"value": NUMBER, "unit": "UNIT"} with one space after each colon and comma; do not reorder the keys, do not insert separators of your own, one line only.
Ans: {"value": -2, "unit": "inHg"}
